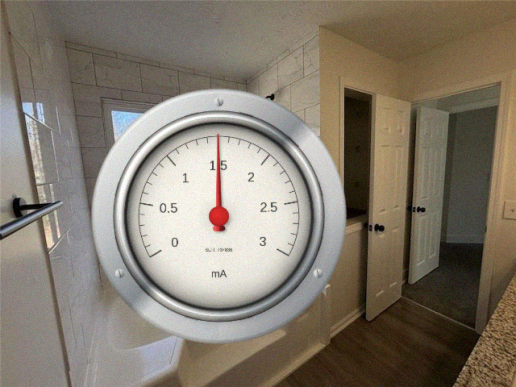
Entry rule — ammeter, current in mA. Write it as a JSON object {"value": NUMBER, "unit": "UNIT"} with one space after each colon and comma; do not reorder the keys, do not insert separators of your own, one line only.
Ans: {"value": 1.5, "unit": "mA"}
